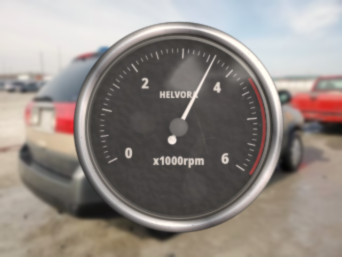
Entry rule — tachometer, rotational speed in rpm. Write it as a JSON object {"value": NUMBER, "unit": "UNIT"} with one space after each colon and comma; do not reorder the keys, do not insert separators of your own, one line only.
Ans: {"value": 3600, "unit": "rpm"}
